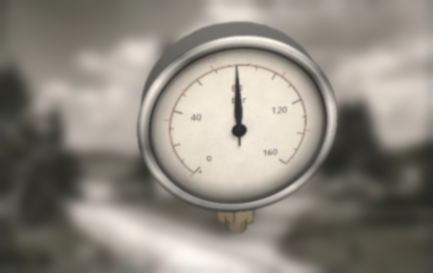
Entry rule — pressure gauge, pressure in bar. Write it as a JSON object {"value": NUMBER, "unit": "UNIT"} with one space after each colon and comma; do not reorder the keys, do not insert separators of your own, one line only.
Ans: {"value": 80, "unit": "bar"}
